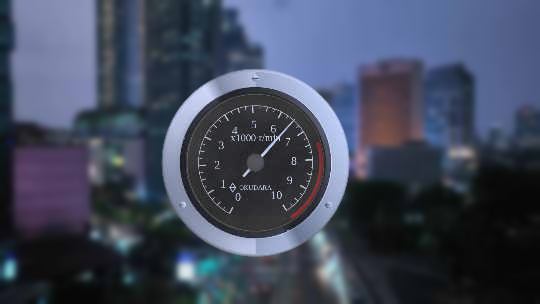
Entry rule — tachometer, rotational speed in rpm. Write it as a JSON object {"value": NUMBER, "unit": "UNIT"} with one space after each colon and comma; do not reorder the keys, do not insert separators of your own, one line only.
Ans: {"value": 6500, "unit": "rpm"}
